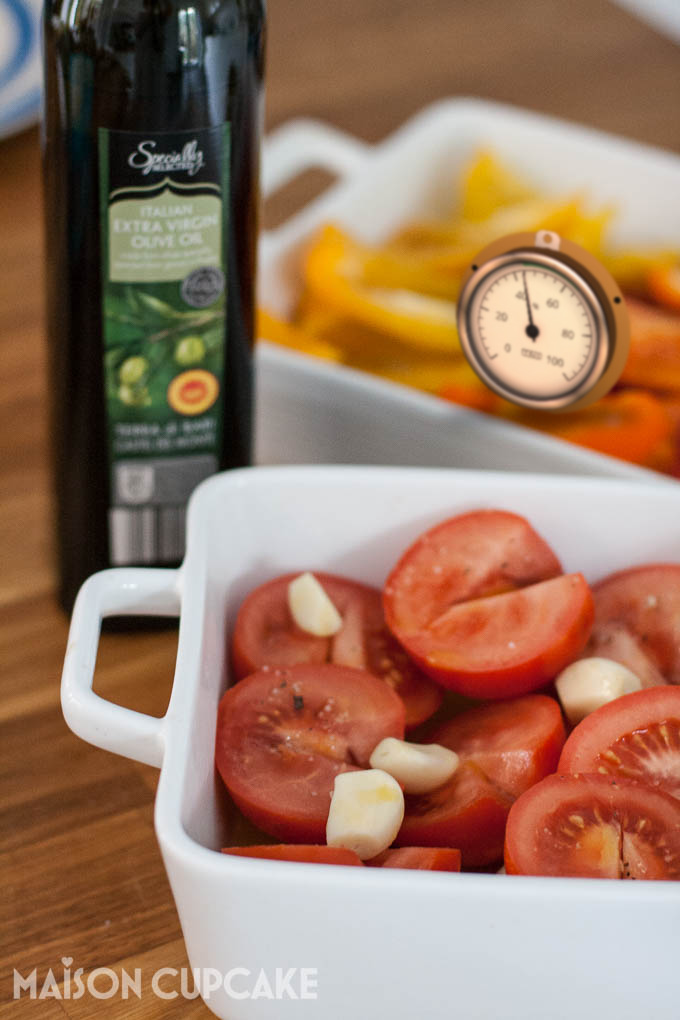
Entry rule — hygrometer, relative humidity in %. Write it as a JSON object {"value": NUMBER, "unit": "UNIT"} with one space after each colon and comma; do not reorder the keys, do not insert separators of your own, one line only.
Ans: {"value": 44, "unit": "%"}
